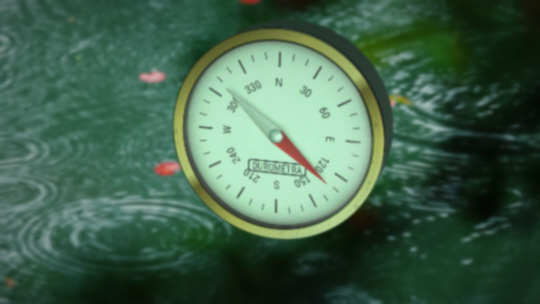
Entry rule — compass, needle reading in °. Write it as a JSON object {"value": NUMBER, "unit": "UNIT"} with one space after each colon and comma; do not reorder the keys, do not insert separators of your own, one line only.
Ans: {"value": 130, "unit": "°"}
